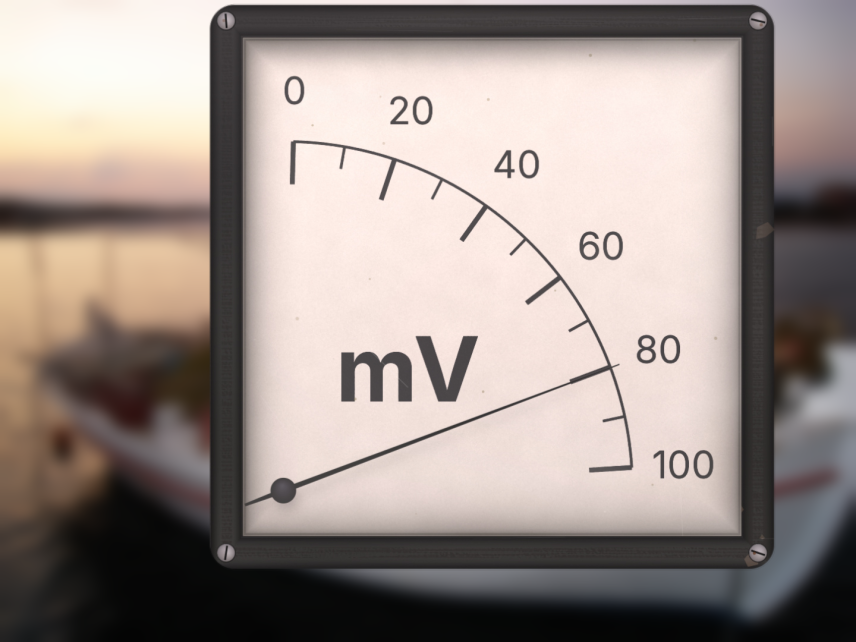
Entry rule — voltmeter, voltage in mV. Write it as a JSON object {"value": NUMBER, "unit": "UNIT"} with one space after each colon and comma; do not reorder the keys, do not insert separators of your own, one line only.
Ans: {"value": 80, "unit": "mV"}
